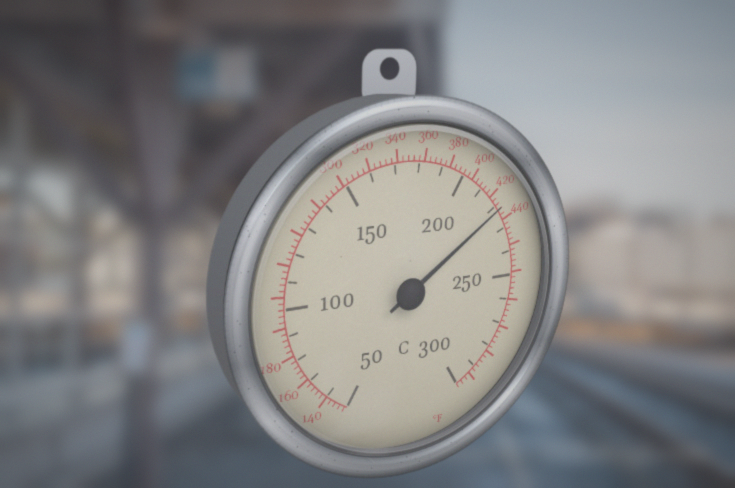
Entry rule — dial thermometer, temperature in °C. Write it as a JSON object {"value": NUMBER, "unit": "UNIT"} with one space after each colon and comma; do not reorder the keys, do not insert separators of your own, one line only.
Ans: {"value": 220, "unit": "°C"}
